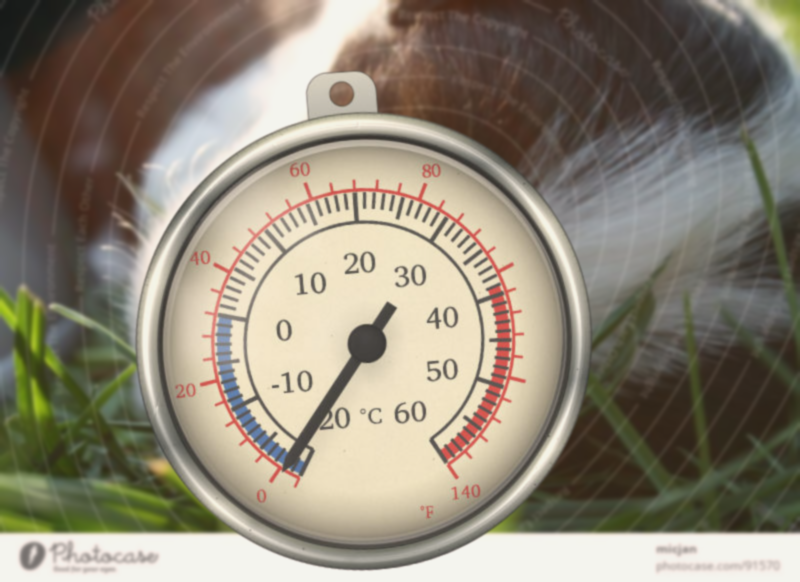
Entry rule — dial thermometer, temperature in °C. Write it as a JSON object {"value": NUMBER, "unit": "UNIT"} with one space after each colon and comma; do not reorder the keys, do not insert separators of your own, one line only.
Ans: {"value": -18, "unit": "°C"}
